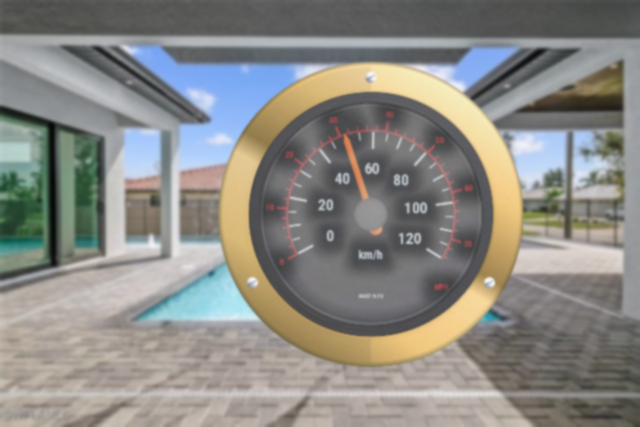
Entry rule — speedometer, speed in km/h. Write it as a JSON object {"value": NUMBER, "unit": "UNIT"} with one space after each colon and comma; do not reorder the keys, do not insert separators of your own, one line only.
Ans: {"value": 50, "unit": "km/h"}
